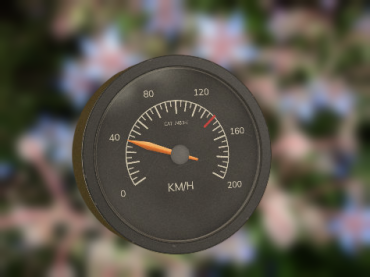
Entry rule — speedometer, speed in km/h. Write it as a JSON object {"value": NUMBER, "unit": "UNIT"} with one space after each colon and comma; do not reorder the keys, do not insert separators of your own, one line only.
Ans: {"value": 40, "unit": "km/h"}
